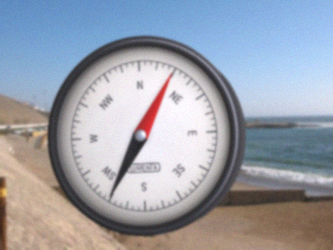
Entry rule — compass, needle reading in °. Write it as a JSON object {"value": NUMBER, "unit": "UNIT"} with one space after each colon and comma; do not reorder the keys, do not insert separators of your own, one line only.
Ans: {"value": 30, "unit": "°"}
